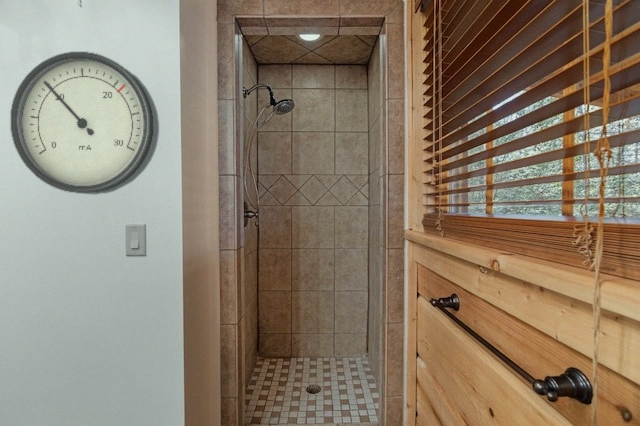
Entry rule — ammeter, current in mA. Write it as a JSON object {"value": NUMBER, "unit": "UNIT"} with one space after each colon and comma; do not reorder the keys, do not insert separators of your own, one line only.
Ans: {"value": 10, "unit": "mA"}
